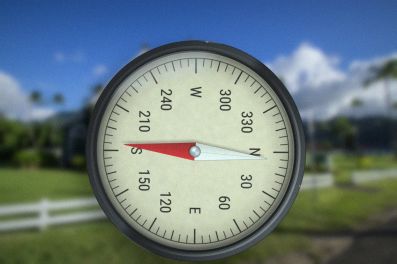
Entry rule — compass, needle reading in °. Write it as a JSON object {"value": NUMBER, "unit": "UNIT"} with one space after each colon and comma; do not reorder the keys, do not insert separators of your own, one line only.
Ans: {"value": 185, "unit": "°"}
